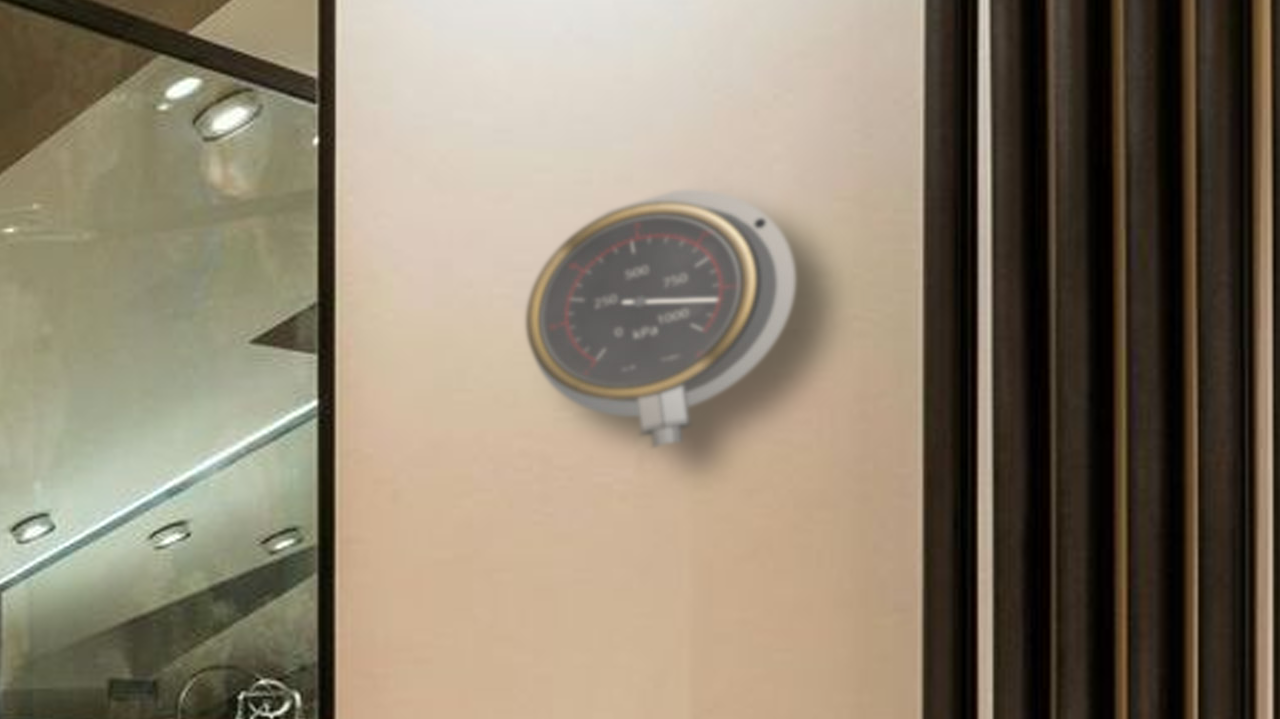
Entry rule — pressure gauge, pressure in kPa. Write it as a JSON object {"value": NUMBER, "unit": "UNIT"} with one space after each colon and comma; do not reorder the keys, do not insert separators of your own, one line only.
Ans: {"value": 900, "unit": "kPa"}
